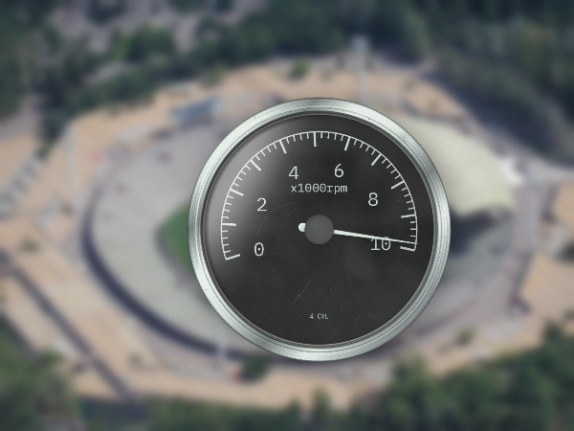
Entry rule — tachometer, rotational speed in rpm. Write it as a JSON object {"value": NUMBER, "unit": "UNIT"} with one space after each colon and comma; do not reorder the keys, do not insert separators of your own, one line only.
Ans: {"value": 9800, "unit": "rpm"}
